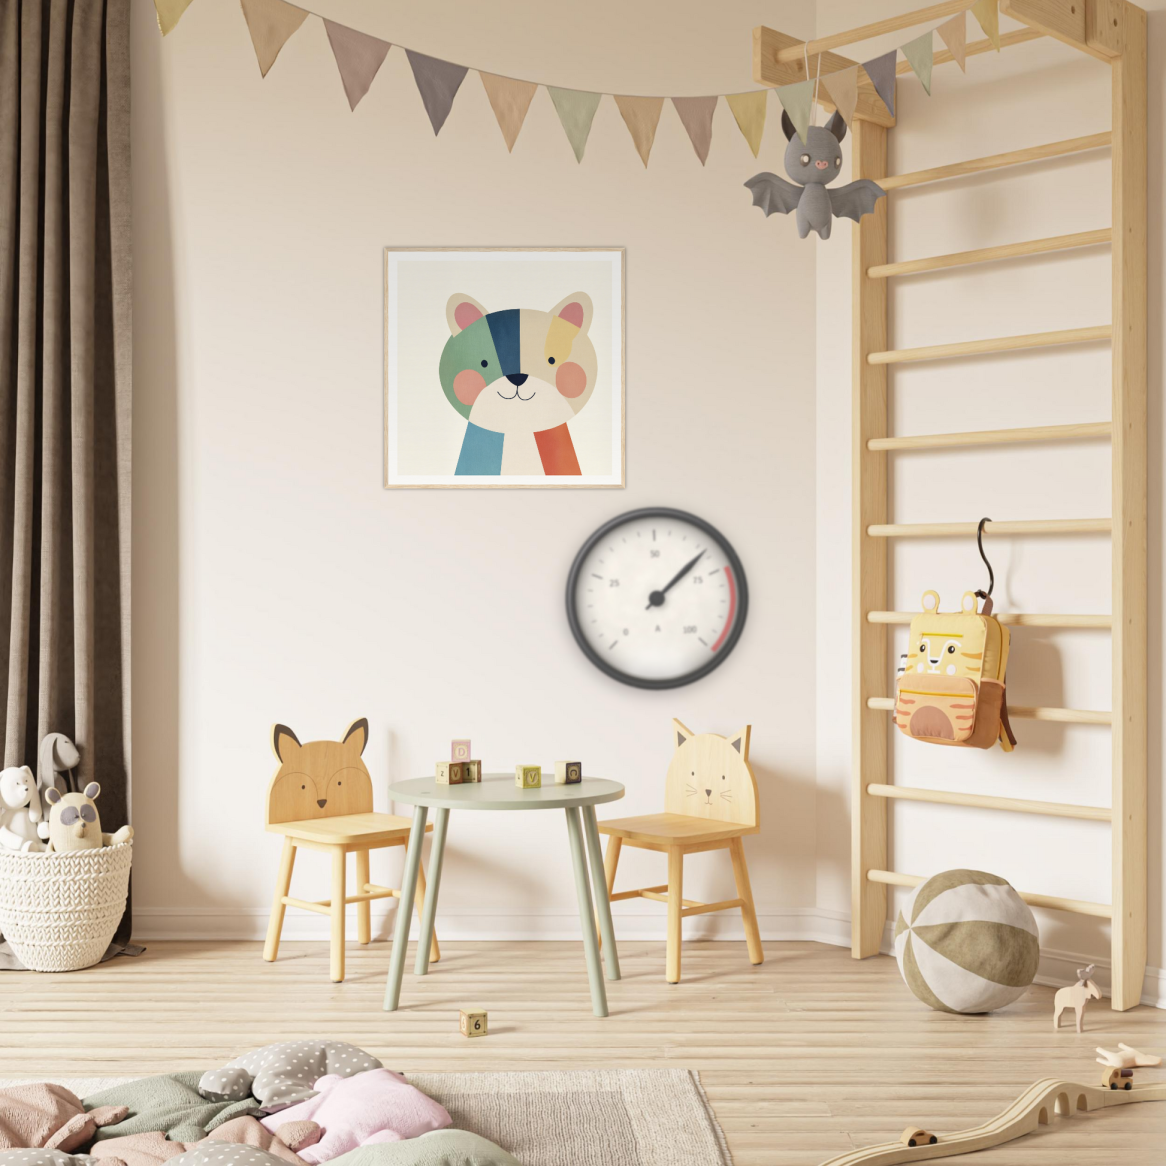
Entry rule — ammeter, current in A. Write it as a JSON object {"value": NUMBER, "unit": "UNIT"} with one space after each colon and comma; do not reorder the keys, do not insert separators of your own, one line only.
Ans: {"value": 67.5, "unit": "A"}
